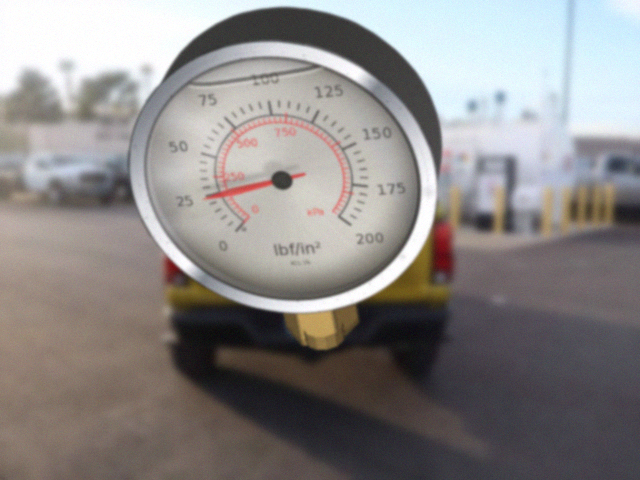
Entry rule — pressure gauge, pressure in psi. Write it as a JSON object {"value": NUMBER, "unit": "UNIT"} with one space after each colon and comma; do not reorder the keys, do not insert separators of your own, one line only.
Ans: {"value": 25, "unit": "psi"}
